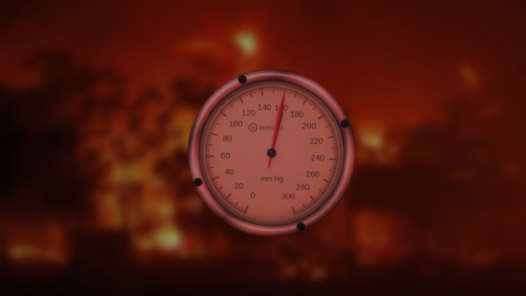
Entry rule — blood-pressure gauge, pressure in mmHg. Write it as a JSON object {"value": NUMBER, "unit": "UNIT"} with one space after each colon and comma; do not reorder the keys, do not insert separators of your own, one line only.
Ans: {"value": 160, "unit": "mmHg"}
